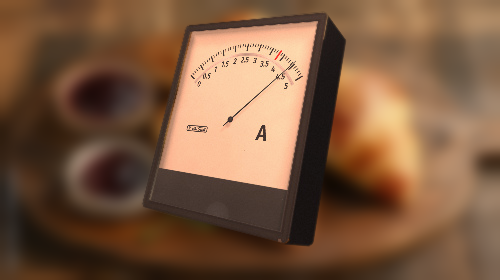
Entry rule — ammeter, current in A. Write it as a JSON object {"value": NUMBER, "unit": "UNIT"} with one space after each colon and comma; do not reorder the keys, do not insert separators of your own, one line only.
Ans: {"value": 4.5, "unit": "A"}
